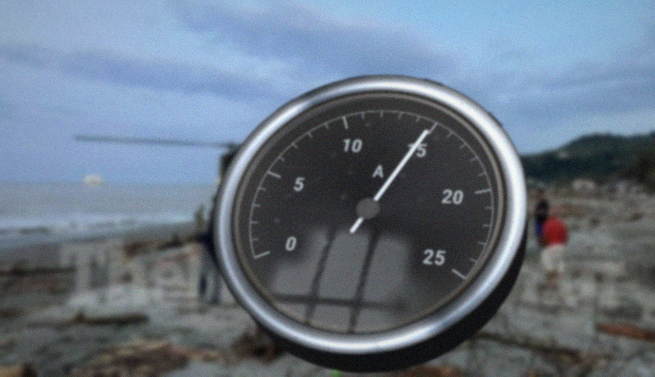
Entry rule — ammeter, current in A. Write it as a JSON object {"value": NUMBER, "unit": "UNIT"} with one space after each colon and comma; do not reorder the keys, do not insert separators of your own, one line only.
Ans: {"value": 15, "unit": "A"}
